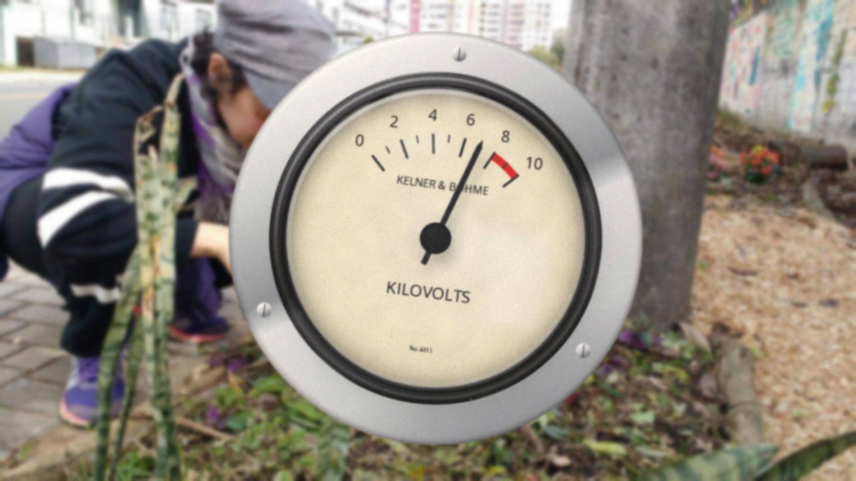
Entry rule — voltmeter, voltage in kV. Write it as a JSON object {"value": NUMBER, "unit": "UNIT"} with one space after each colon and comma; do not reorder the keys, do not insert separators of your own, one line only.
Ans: {"value": 7, "unit": "kV"}
